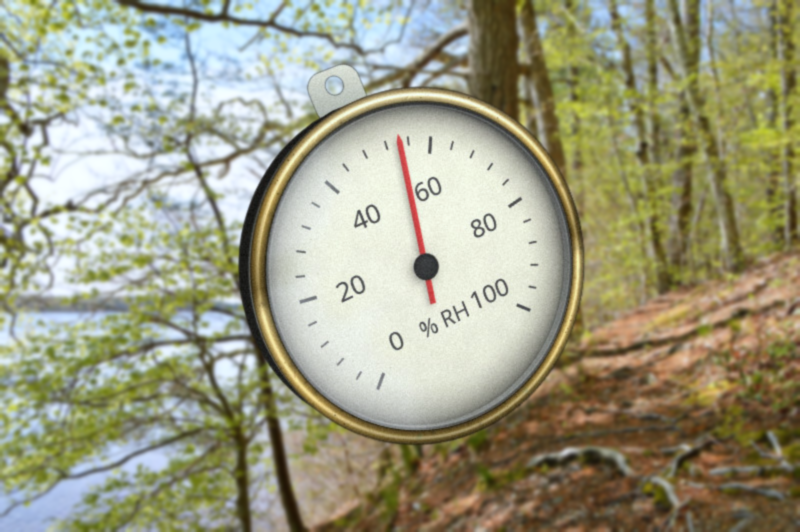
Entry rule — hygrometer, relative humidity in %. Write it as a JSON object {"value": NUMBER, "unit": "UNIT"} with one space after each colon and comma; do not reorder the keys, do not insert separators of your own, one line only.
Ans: {"value": 54, "unit": "%"}
